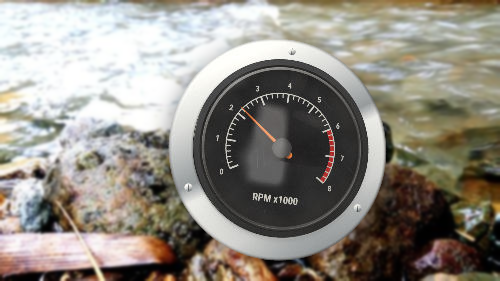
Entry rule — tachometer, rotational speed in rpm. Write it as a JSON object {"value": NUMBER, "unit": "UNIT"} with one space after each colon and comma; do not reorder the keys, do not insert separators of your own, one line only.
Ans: {"value": 2200, "unit": "rpm"}
